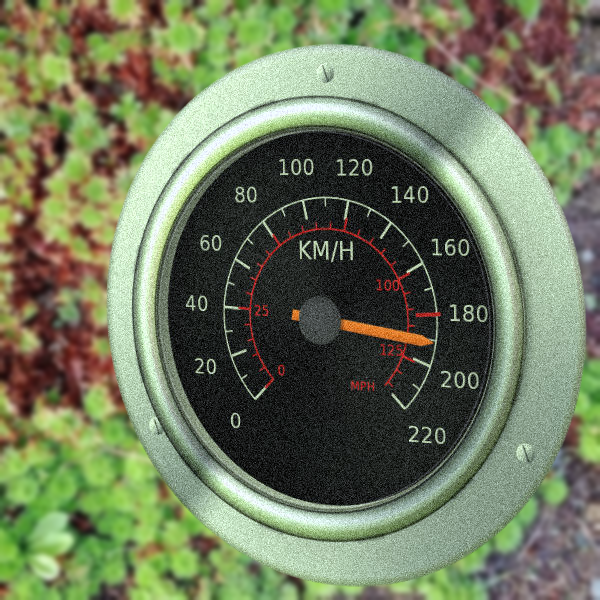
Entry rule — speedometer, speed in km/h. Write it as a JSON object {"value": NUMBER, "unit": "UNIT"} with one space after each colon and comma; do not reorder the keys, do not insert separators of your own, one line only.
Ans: {"value": 190, "unit": "km/h"}
